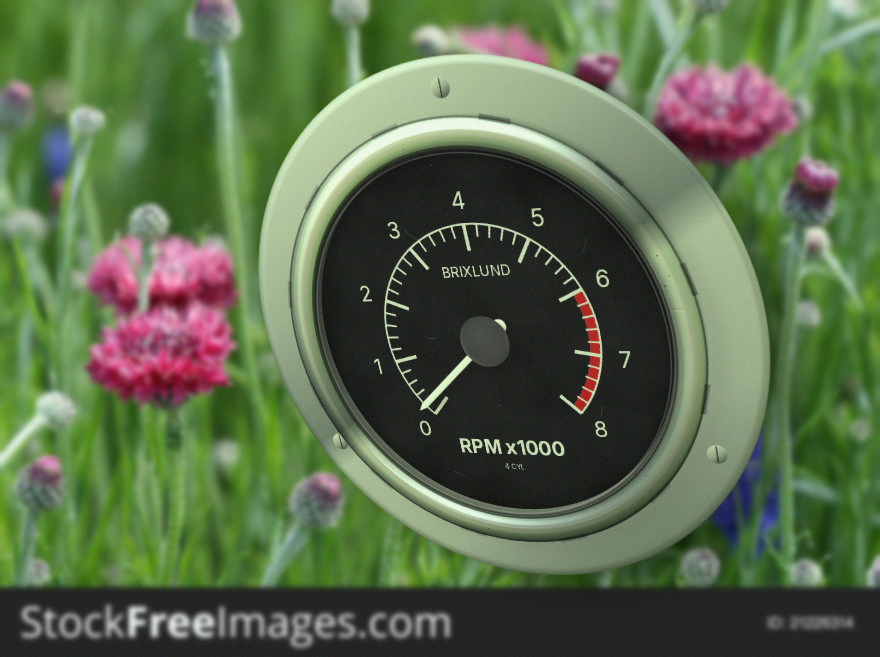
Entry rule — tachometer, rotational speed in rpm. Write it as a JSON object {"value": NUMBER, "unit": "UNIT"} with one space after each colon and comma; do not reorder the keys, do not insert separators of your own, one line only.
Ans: {"value": 200, "unit": "rpm"}
